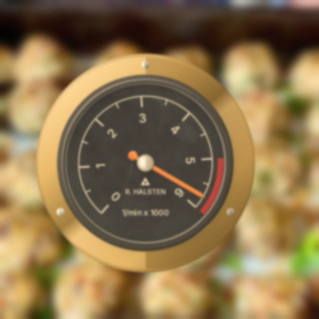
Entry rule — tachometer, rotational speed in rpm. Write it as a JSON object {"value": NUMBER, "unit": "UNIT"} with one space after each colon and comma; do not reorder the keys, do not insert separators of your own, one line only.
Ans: {"value": 5750, "unit": "rpm"}
